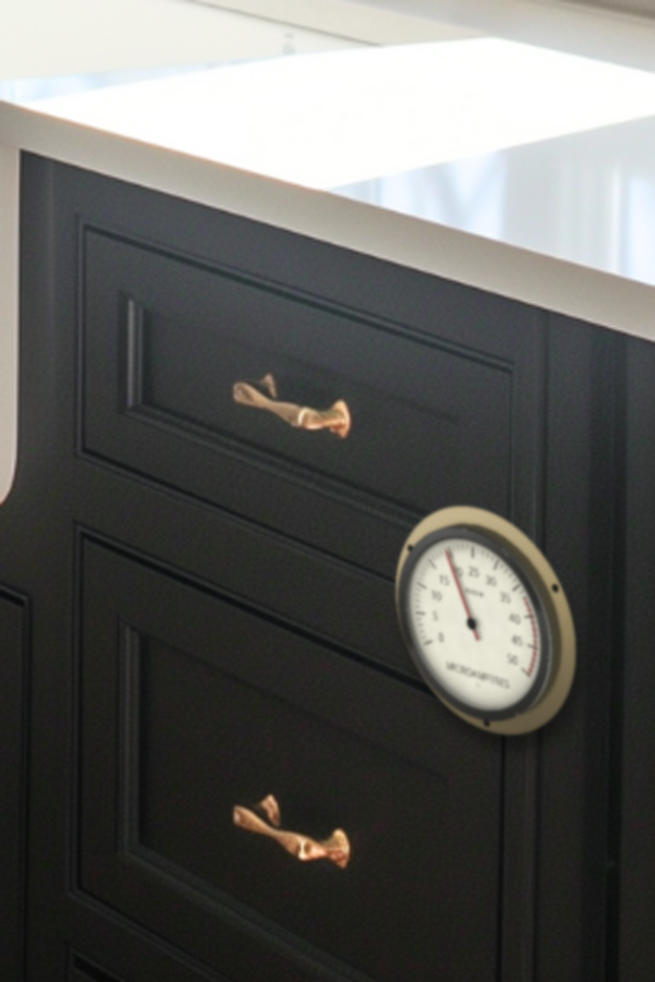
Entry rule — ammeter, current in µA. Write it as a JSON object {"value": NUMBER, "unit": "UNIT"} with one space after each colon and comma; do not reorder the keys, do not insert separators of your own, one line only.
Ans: {"value": 20, "unit": "µA"}
